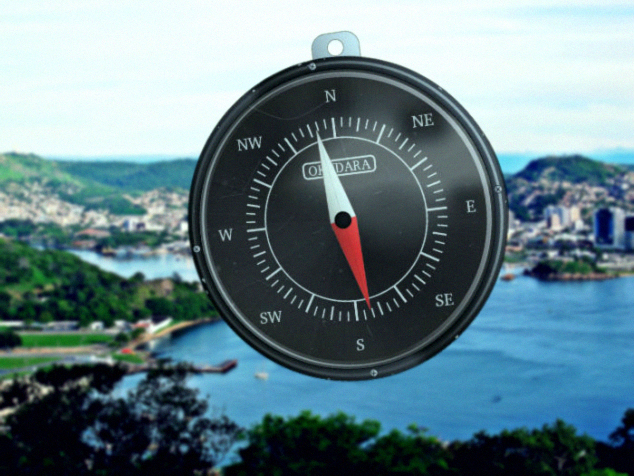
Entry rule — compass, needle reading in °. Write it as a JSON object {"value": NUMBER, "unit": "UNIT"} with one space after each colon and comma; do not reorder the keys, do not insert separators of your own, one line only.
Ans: {"value": 170, "unit": "°"}
